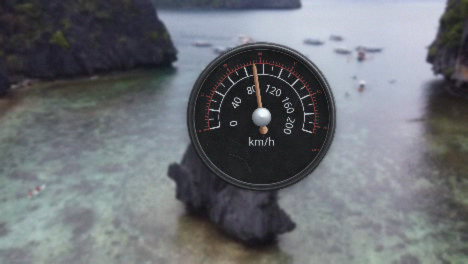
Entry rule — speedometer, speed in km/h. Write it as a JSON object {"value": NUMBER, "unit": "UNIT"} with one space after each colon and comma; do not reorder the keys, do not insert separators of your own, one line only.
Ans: {"value": 90, "unit": "km/h"}
